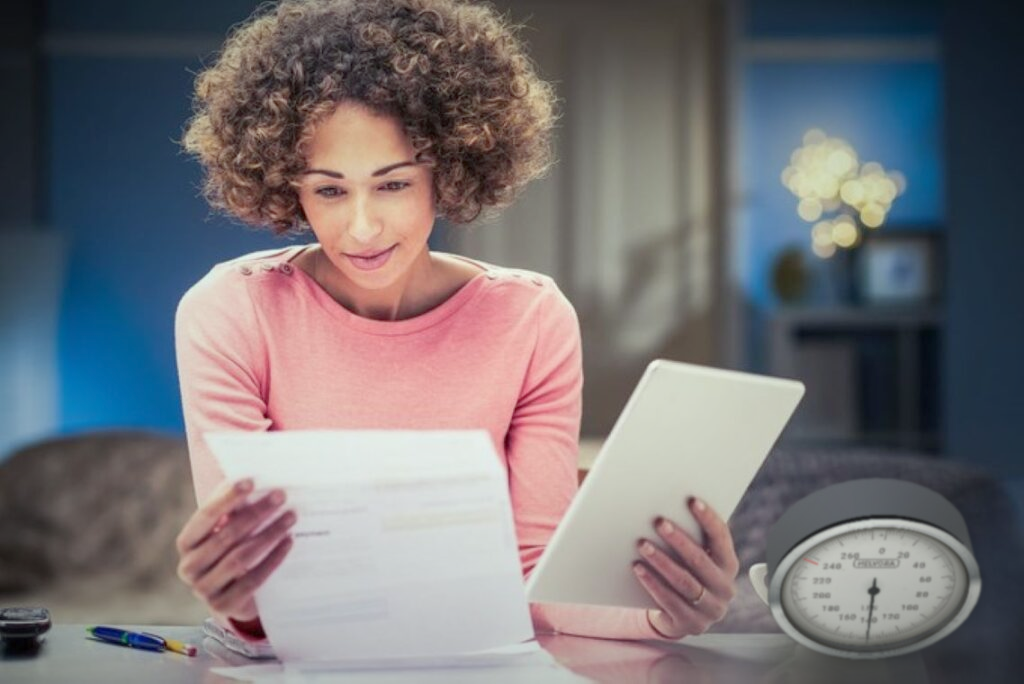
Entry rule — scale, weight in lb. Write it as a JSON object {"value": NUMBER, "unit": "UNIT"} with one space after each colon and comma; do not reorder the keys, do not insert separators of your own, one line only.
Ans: {"value": 140, "unit": "lb"}
